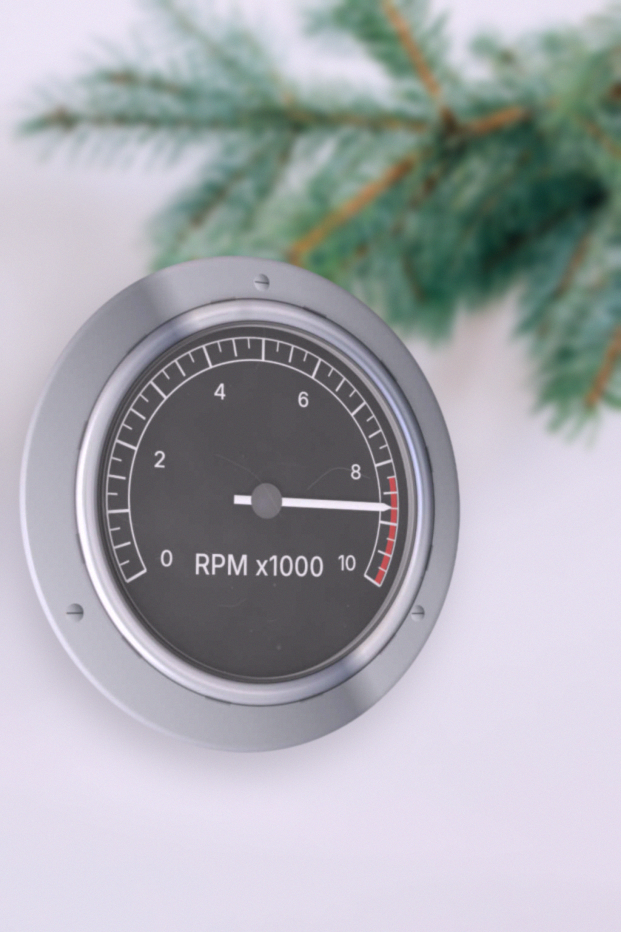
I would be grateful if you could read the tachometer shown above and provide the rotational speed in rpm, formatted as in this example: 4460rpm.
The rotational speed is 8750rpm
